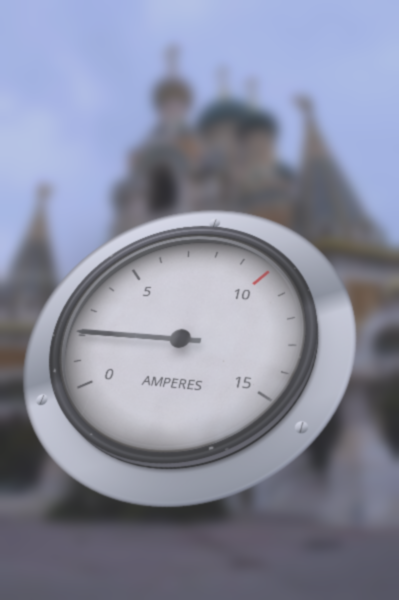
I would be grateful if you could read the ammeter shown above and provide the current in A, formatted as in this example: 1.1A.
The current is 2A
